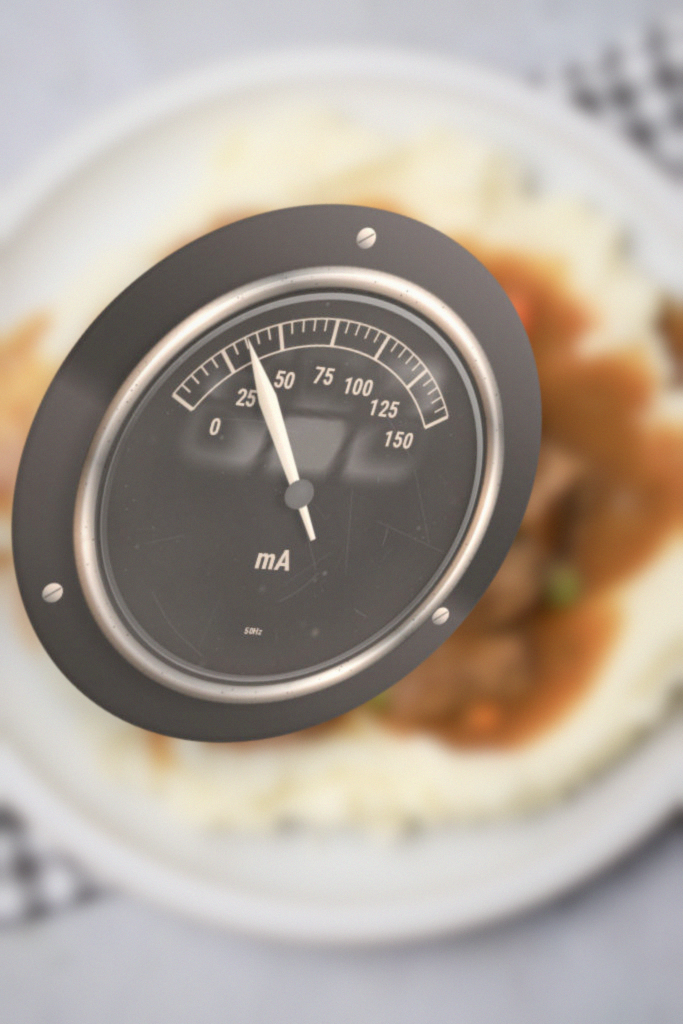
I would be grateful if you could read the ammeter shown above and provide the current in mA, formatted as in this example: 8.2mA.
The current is 35mA
